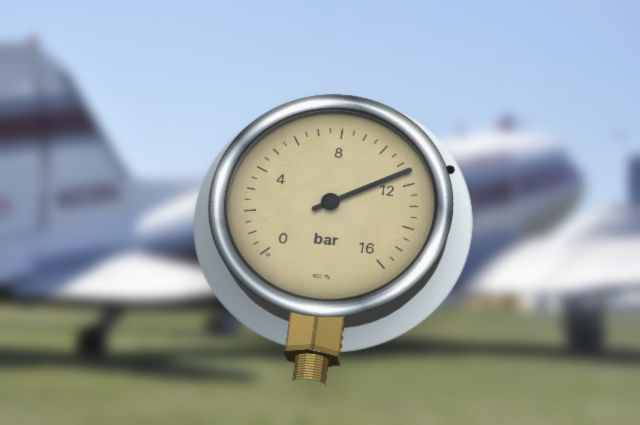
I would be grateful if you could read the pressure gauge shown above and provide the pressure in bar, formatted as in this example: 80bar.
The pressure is 11.5bar
